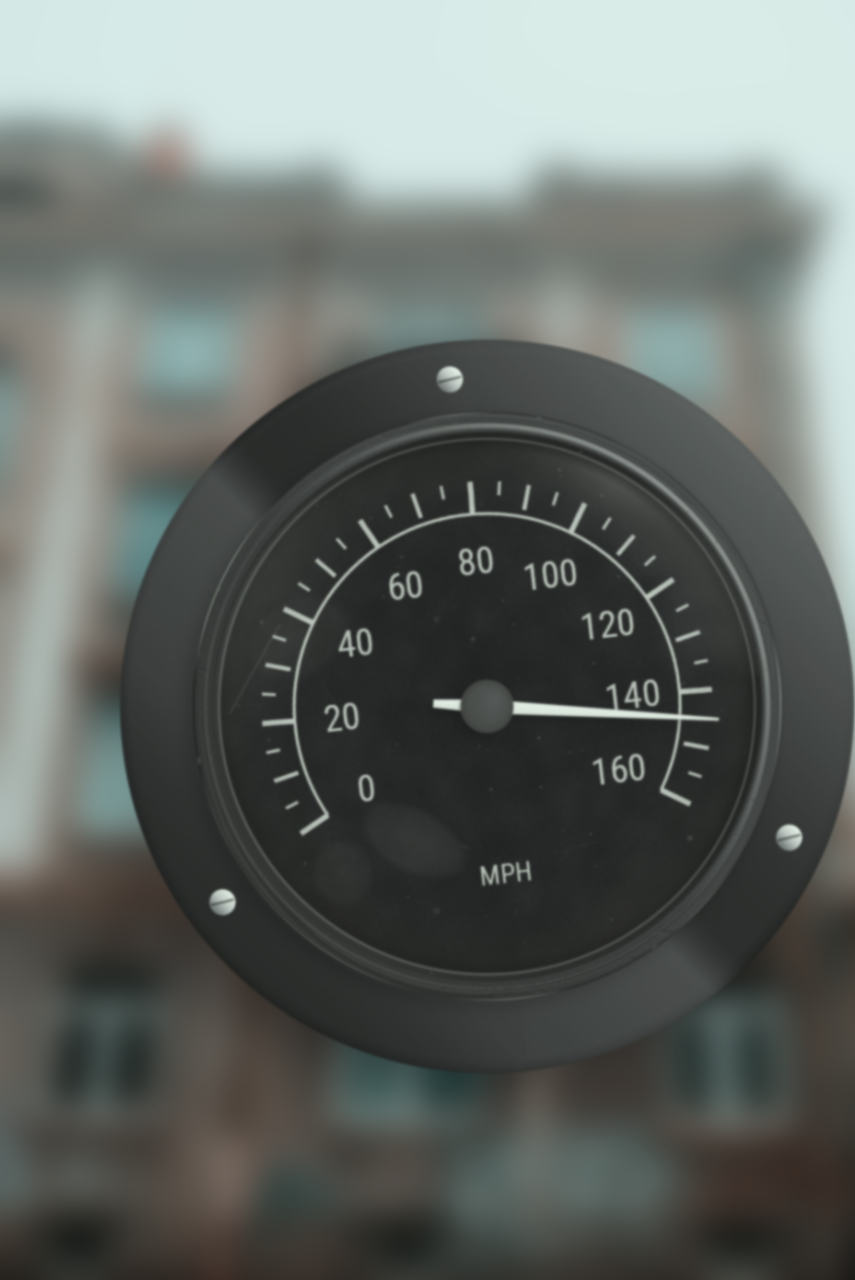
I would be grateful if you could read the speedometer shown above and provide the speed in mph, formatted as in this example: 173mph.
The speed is 145mph
